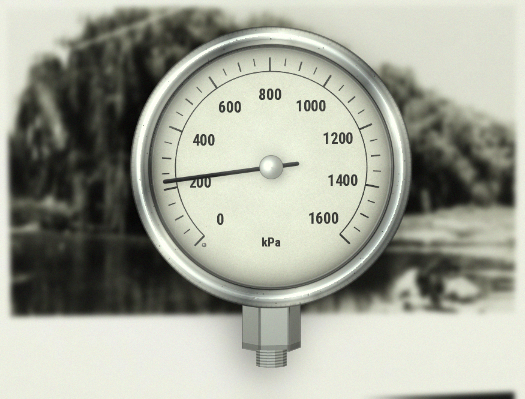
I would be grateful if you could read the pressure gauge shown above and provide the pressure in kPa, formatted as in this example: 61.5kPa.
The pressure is 225kPa
